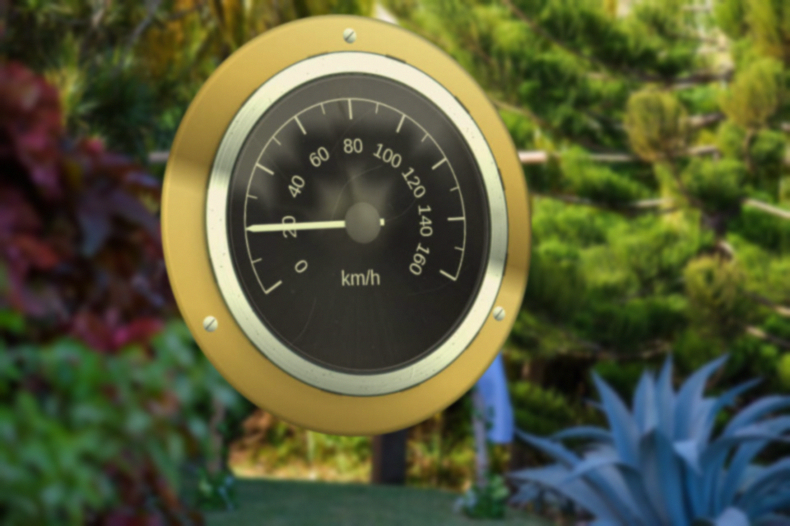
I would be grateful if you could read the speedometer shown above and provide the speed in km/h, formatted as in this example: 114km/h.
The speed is 20km/h
